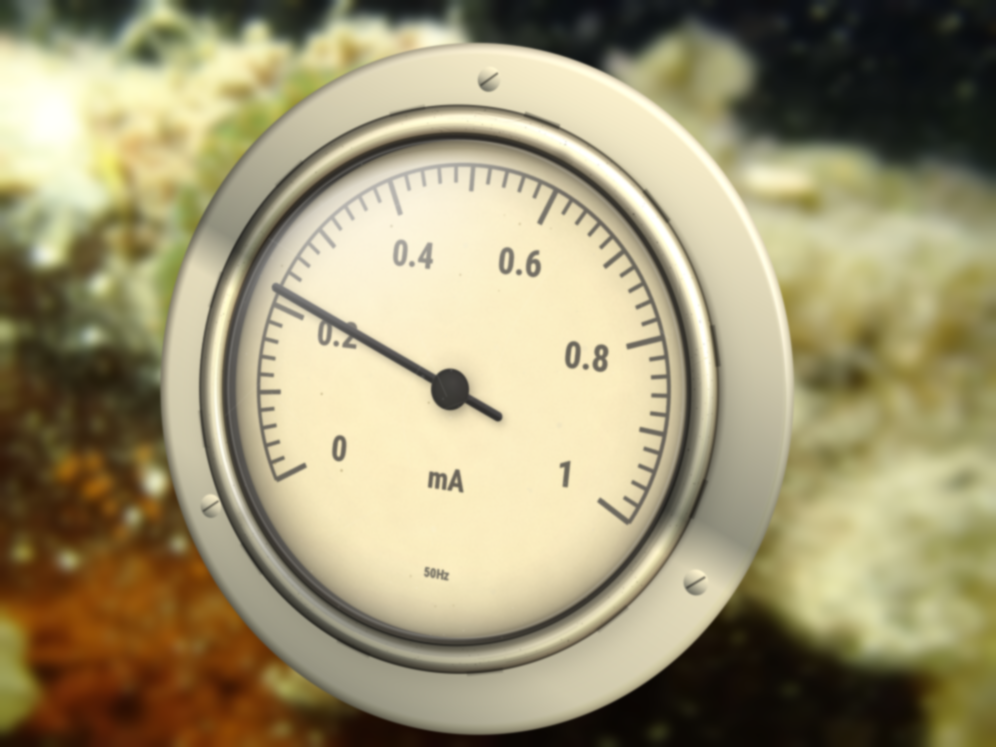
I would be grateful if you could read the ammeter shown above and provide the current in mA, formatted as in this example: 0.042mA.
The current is 0.22mA
